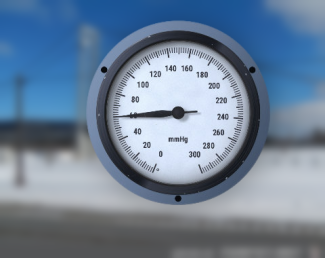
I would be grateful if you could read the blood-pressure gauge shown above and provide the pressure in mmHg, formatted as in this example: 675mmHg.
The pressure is 60mmHg
